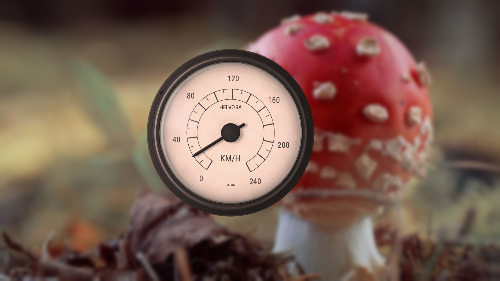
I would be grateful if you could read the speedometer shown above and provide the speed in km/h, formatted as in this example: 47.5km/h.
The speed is 20km/h
